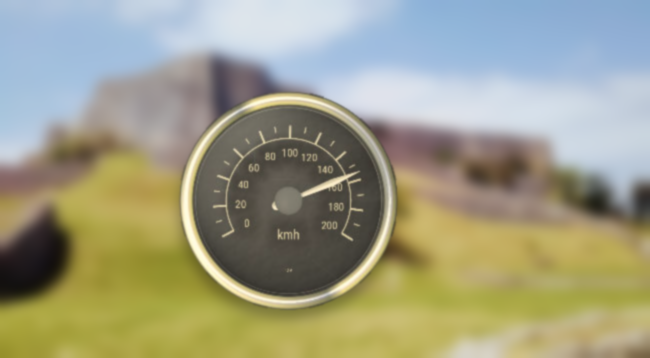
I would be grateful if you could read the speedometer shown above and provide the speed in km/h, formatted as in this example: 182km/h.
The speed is 155km/h
